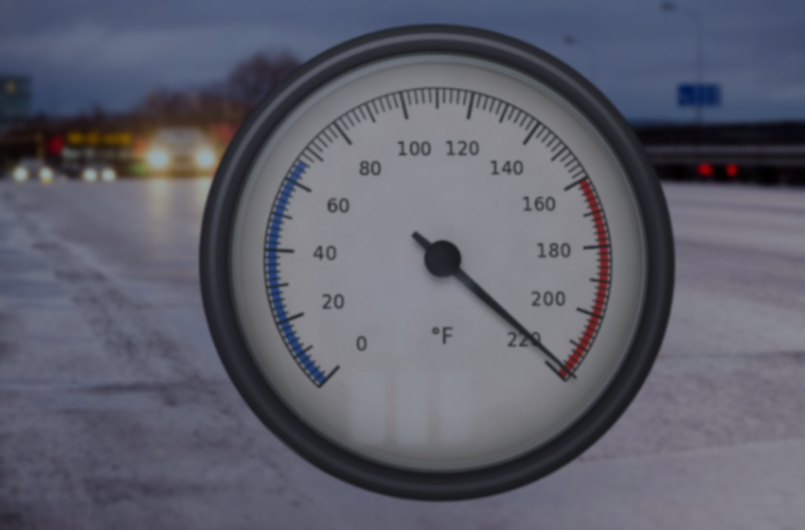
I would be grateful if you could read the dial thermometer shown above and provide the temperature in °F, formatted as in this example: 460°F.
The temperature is 218°F
